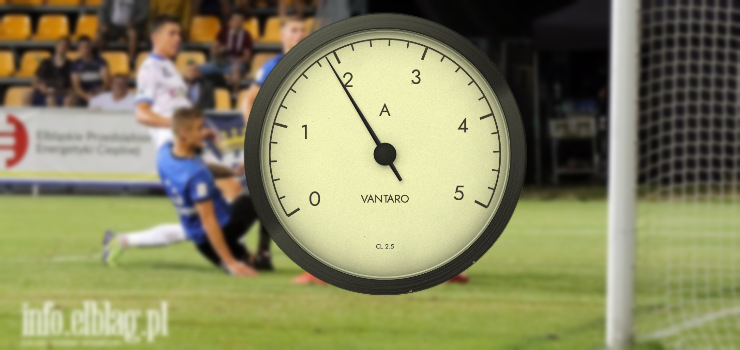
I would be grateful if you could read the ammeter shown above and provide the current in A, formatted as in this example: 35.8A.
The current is 1.9A
